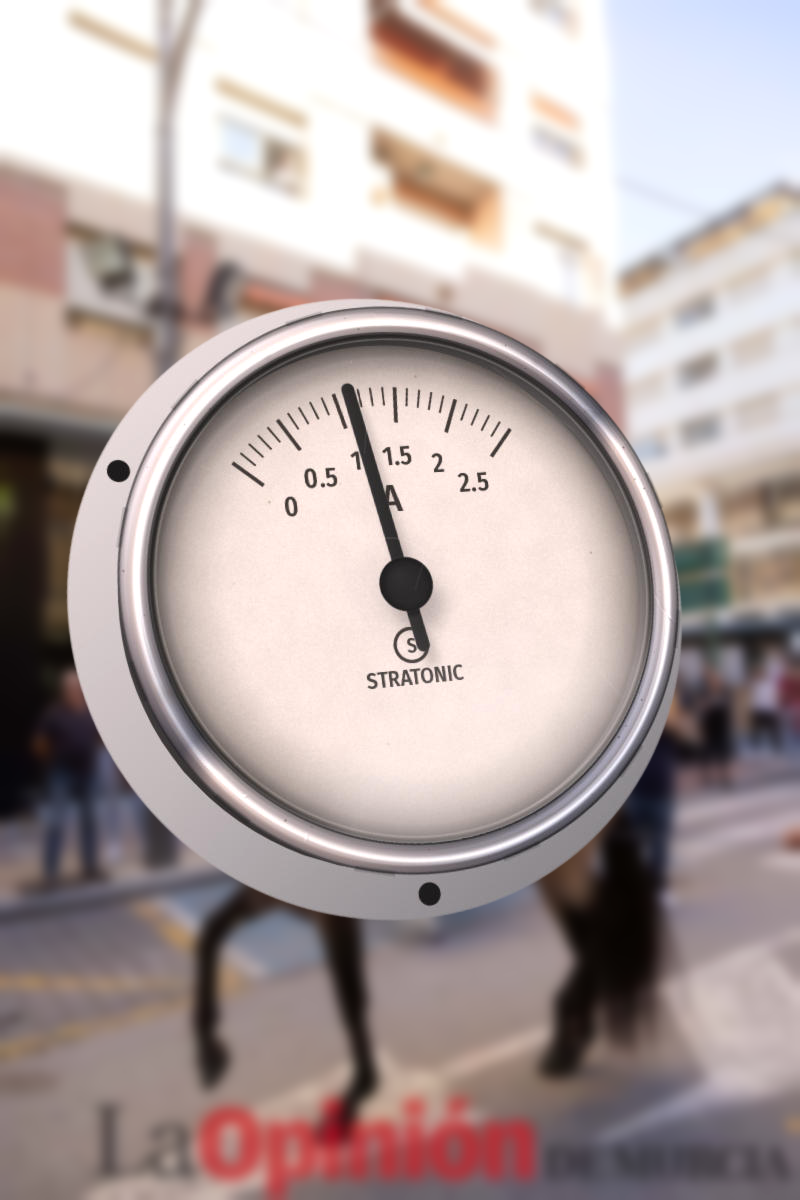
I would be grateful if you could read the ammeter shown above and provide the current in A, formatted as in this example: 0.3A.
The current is 1.1A
